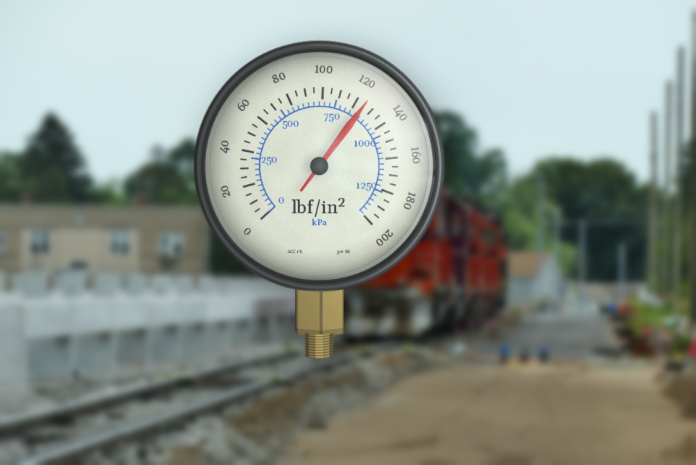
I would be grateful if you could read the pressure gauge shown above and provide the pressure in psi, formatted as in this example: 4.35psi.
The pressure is 125psi
